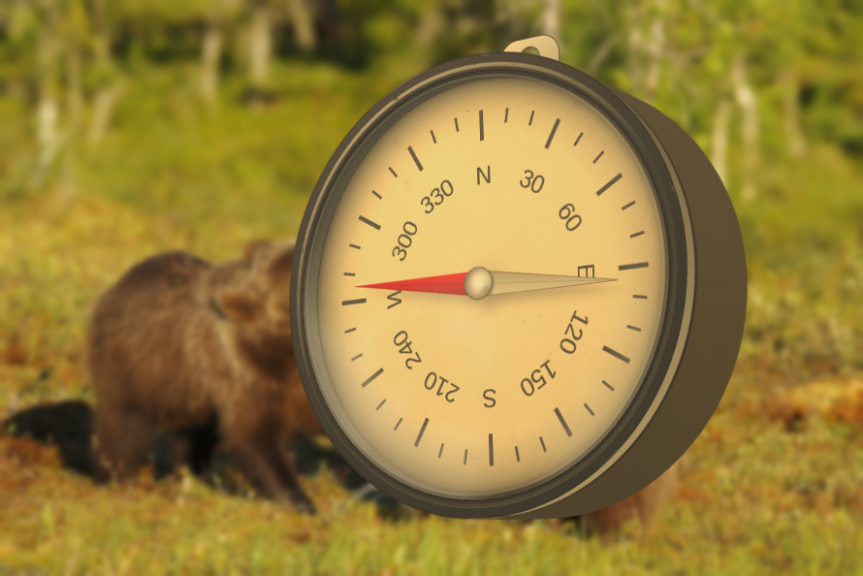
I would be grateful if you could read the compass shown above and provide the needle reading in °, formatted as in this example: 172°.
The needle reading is 275°
